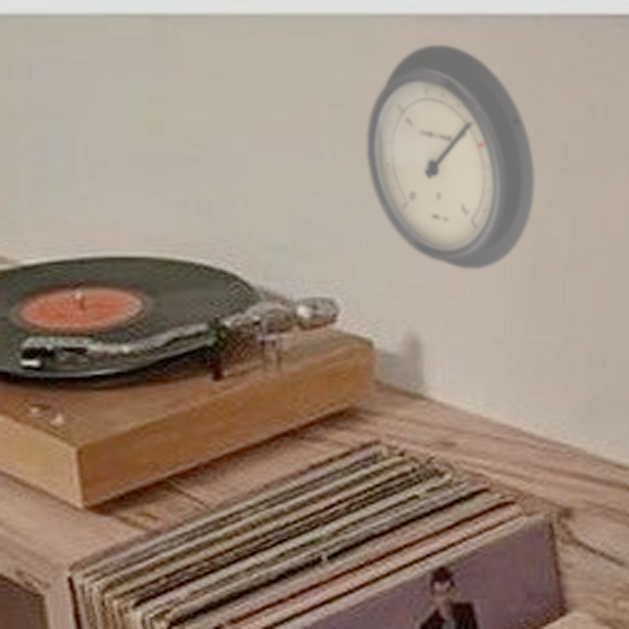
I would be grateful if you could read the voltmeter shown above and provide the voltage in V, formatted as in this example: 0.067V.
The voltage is 2V
